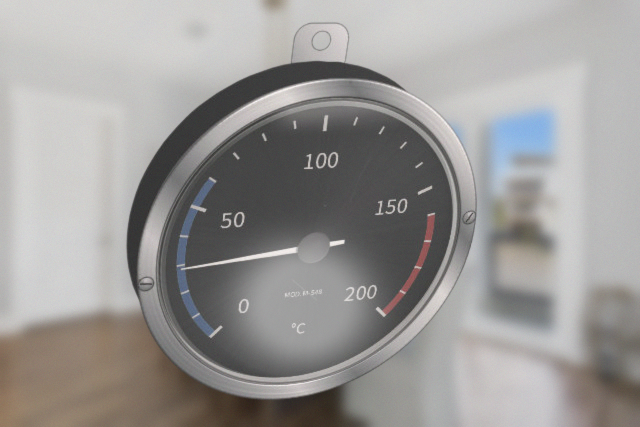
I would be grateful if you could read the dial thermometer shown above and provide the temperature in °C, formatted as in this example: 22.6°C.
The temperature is 30°C
